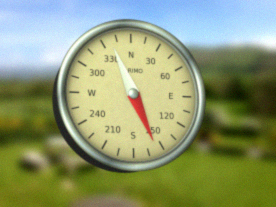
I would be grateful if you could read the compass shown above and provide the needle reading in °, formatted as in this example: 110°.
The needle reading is 157.5°
